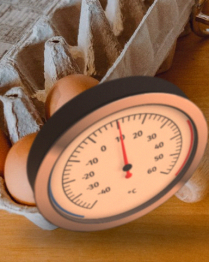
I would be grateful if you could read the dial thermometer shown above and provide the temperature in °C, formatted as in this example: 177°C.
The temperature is 10°C
